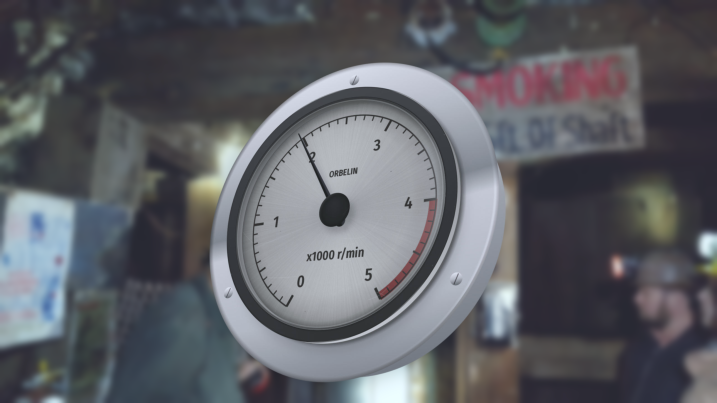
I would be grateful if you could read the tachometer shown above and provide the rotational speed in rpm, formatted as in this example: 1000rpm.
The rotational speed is 2000rpm
